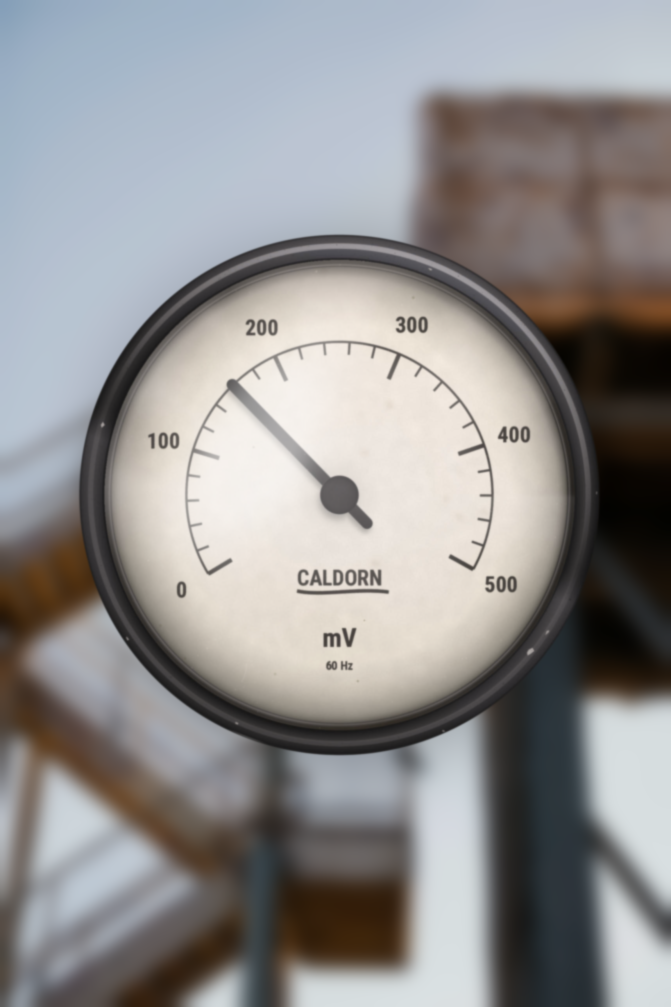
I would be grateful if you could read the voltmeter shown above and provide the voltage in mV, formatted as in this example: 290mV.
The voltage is 160mV
